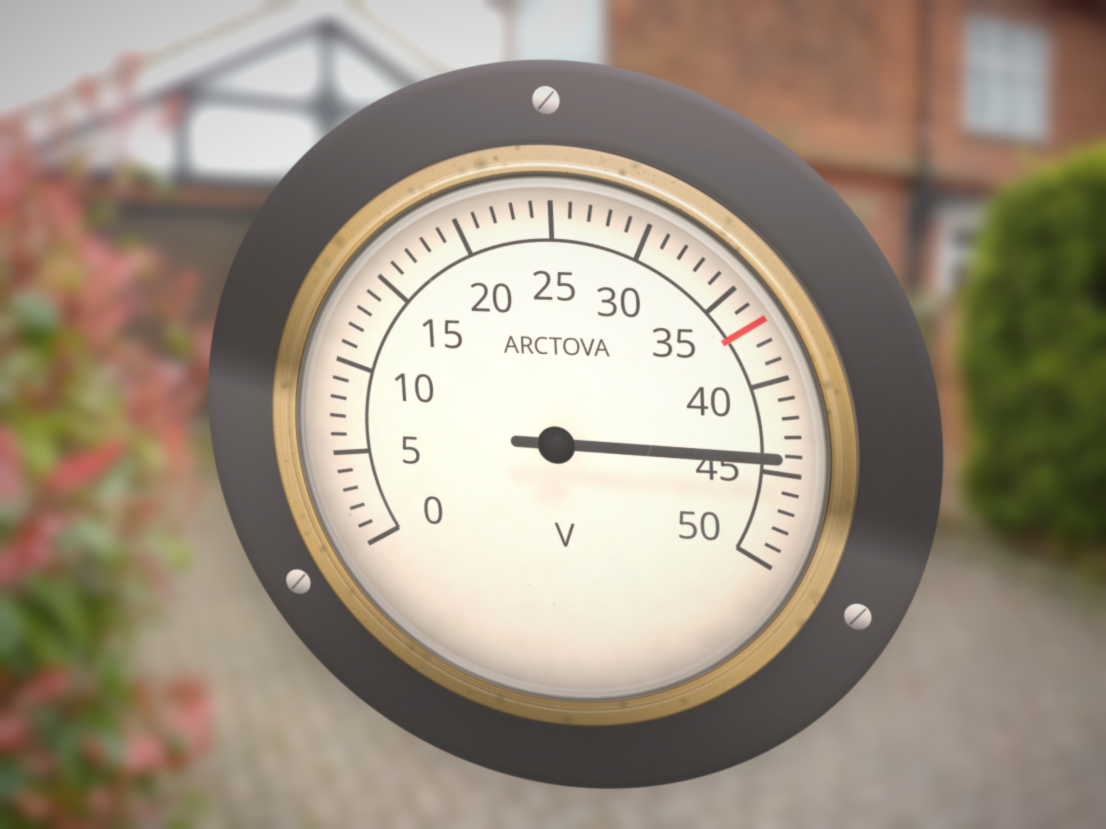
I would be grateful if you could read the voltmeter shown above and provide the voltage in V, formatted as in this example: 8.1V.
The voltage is 44V
